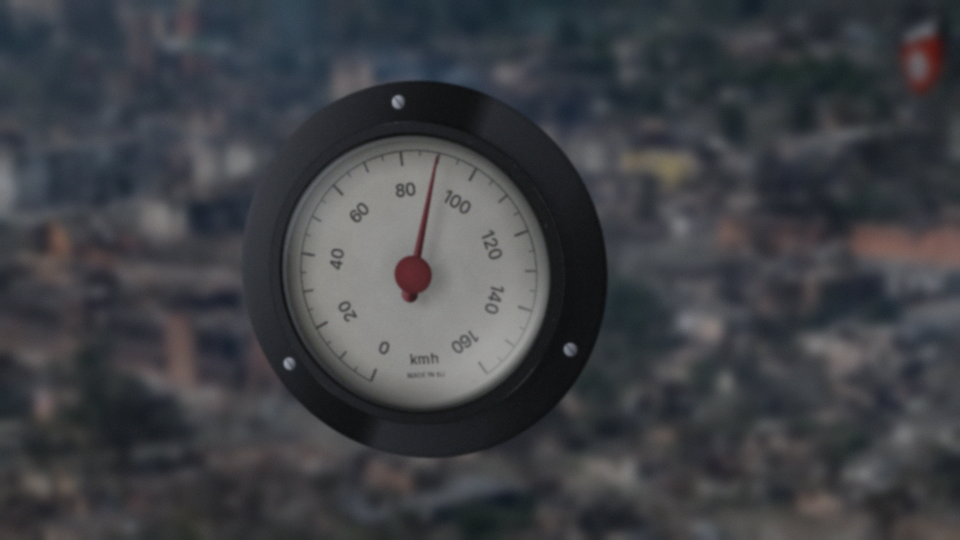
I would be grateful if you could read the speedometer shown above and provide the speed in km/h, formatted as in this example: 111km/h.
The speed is 90km/h
